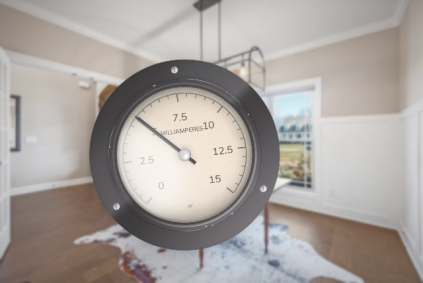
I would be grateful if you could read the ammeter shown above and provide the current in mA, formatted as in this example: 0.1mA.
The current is 5mA
